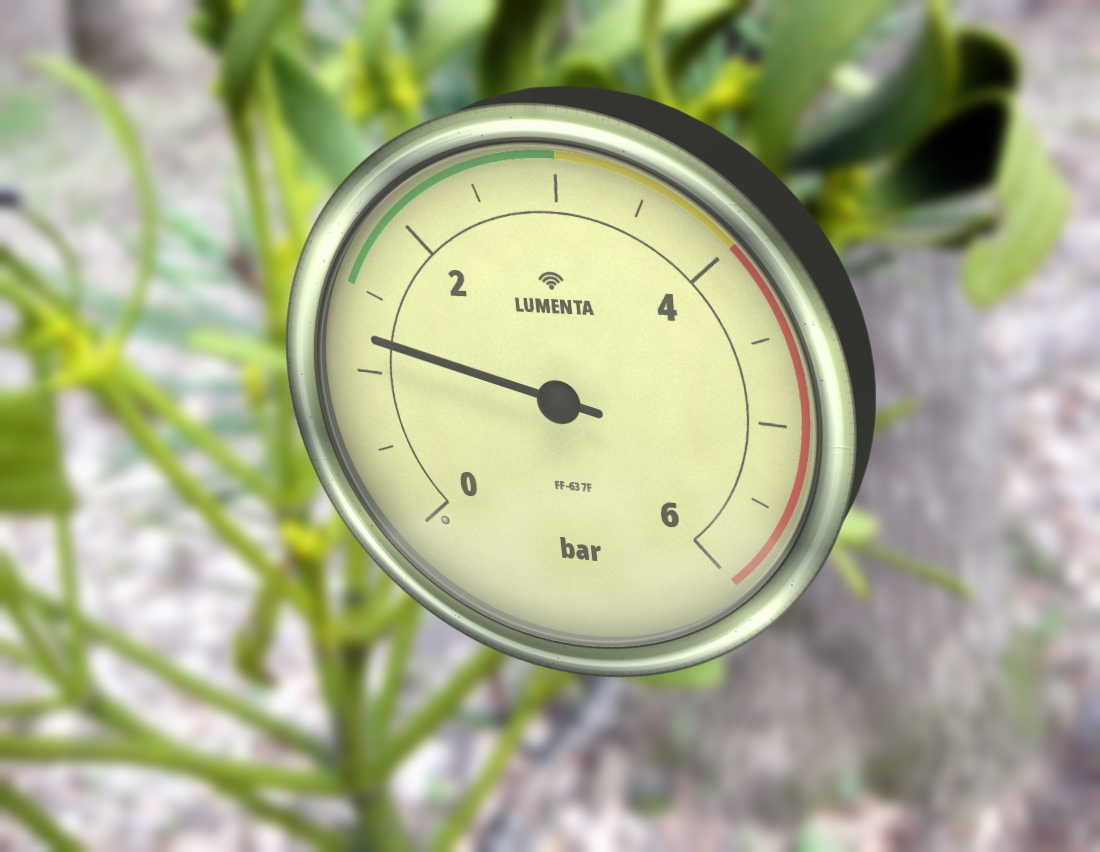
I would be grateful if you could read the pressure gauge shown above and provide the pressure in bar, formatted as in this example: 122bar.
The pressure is 1.25bar
